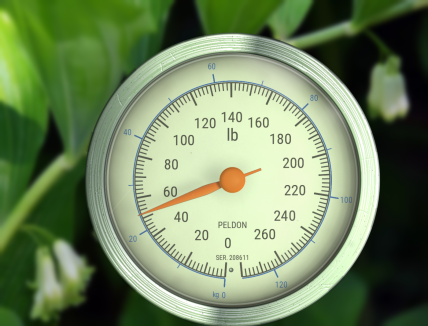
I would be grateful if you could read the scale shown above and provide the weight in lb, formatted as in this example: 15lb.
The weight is 52lb
